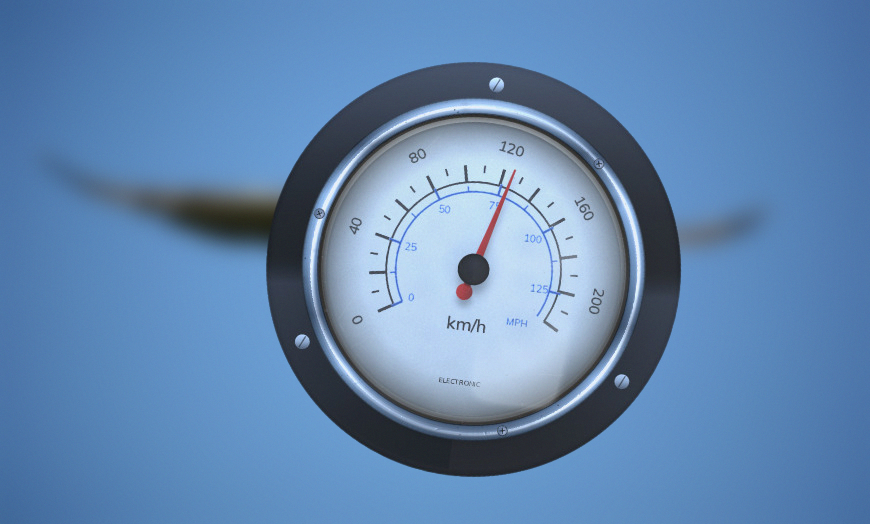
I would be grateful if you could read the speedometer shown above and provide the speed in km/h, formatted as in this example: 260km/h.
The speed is 125km/h
